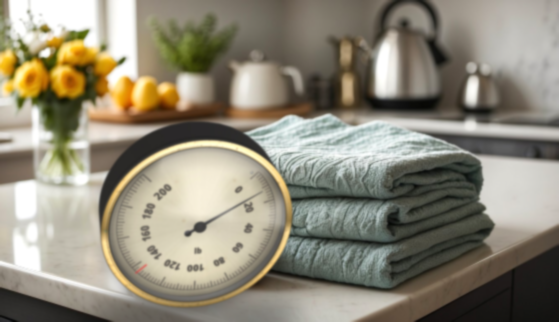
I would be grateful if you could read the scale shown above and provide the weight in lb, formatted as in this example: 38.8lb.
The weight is 10lb
